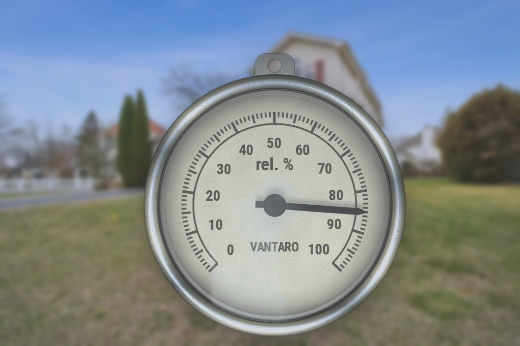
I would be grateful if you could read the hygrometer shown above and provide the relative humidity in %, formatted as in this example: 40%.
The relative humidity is 85%
